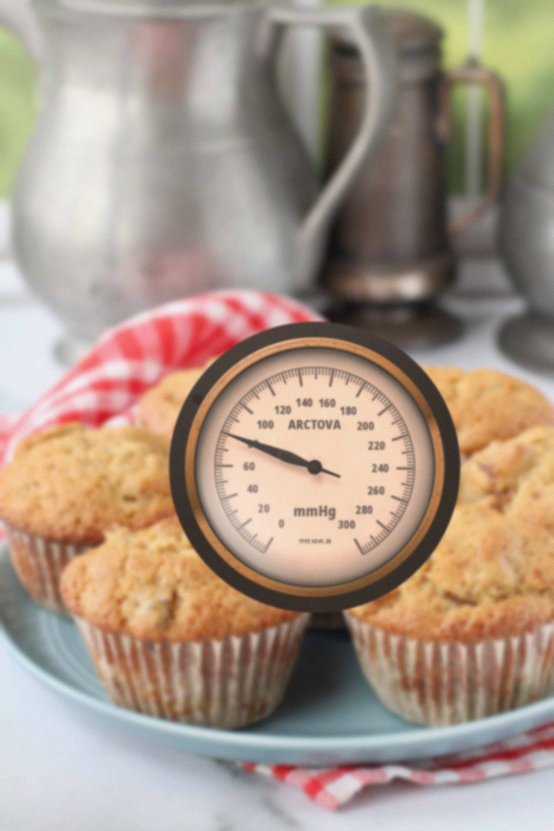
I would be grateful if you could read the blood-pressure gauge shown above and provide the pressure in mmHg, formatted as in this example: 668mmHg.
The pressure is 80mmHg
